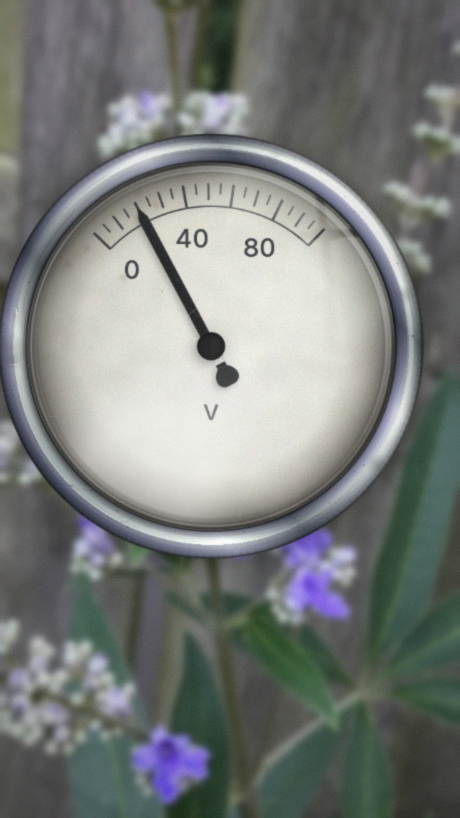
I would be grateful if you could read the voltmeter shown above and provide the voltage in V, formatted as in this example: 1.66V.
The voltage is 20V
